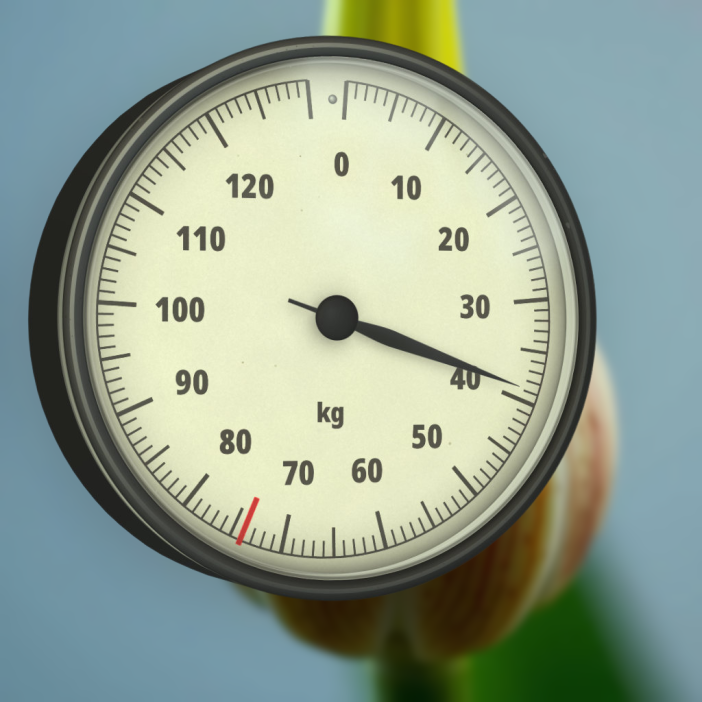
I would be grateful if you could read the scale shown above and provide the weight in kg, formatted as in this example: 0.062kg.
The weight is 39kg
